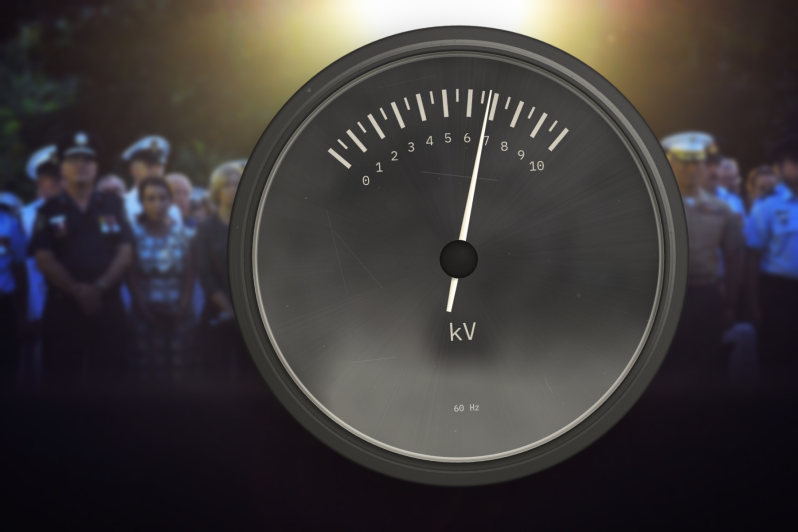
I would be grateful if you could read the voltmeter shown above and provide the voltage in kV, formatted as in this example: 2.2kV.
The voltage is 6.75kV
